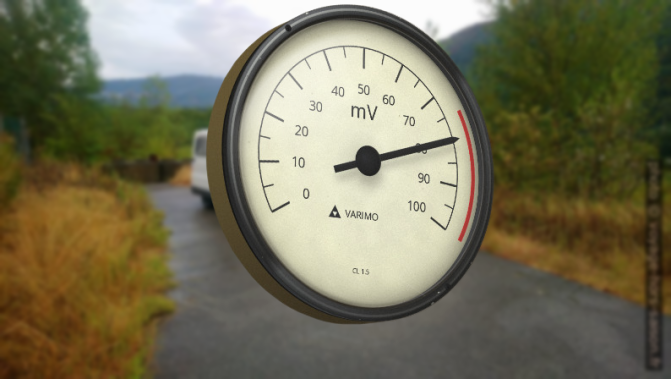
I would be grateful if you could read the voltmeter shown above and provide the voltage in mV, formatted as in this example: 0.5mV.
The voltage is 80mV
